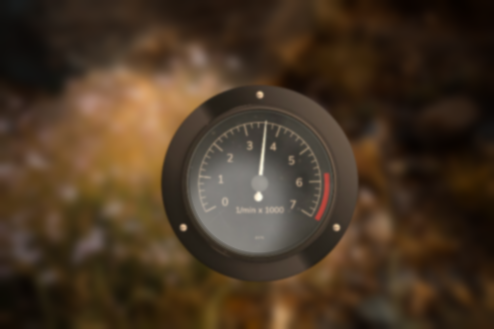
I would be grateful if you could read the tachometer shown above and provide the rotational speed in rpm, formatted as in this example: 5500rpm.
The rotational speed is 3600rpm
